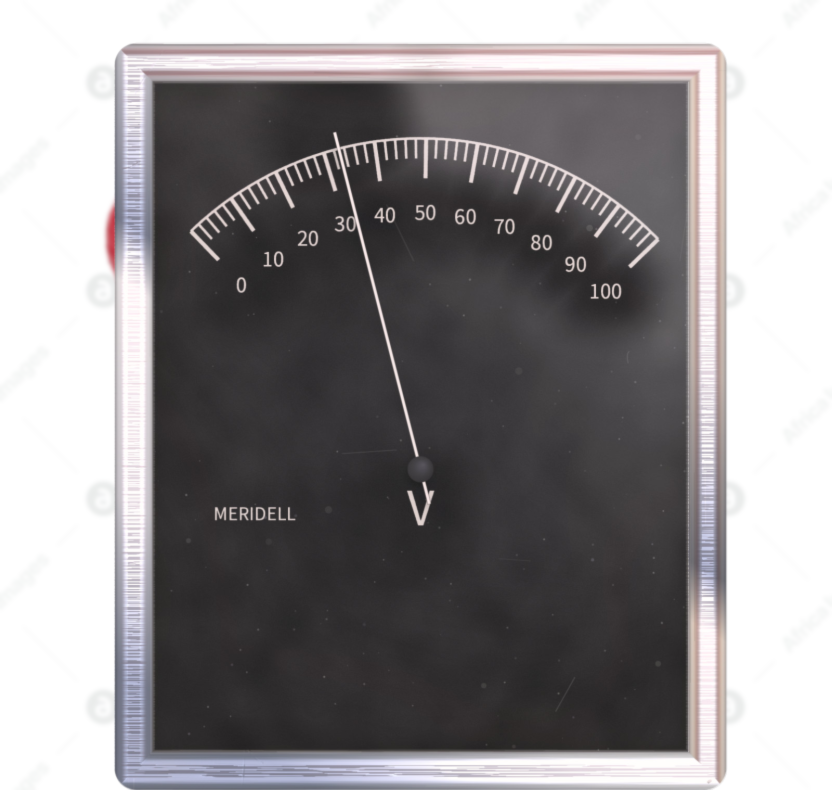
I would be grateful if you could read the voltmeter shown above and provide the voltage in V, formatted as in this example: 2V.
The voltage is 33V
